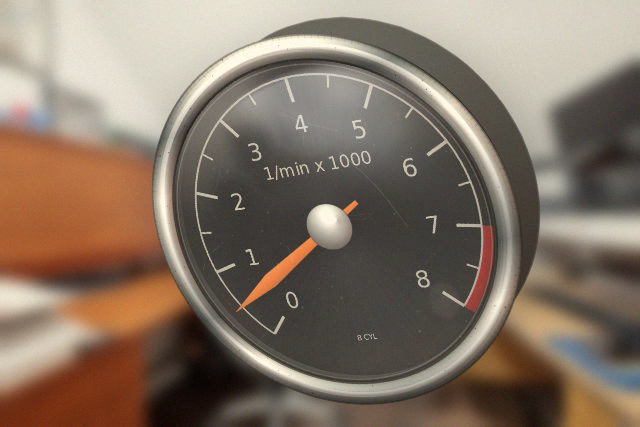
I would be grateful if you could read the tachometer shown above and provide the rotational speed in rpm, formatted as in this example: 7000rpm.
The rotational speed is 500rpm
